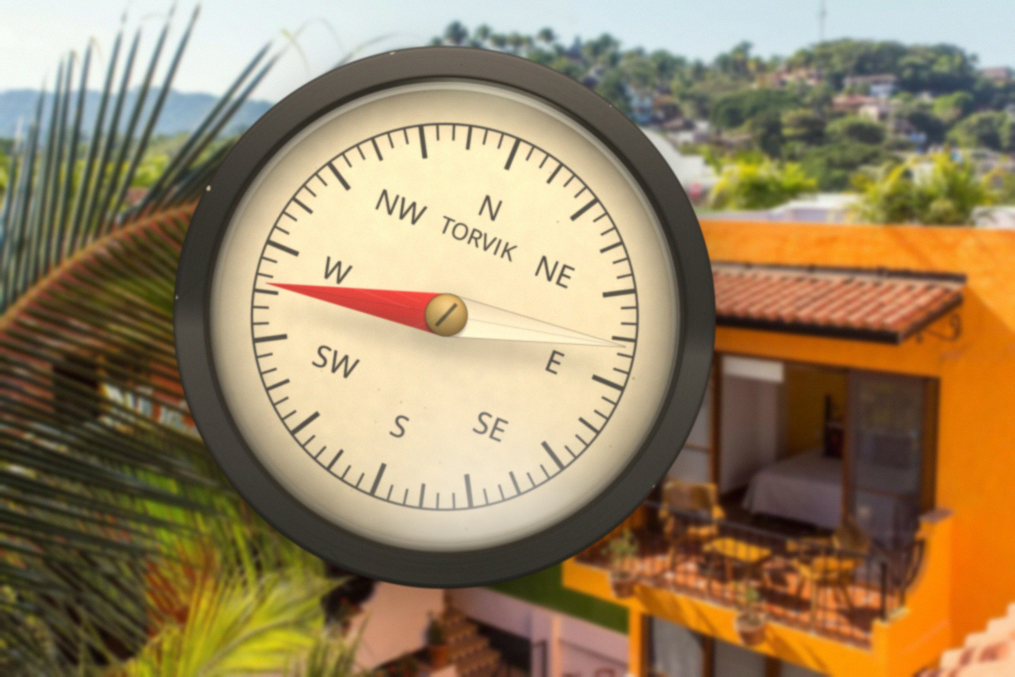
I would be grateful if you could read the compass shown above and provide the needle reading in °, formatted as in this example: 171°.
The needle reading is 257.5°
